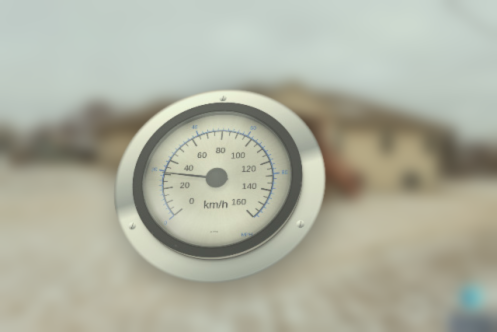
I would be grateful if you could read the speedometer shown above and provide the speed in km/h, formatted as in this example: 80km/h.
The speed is 30km/h
